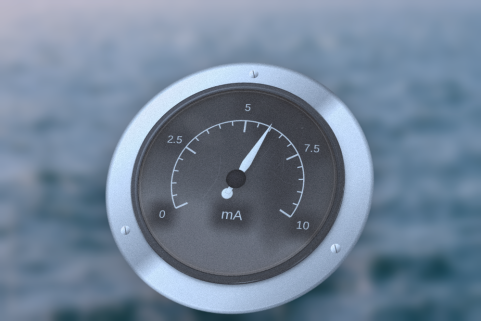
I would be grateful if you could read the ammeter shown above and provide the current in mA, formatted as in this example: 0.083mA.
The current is 6mA
